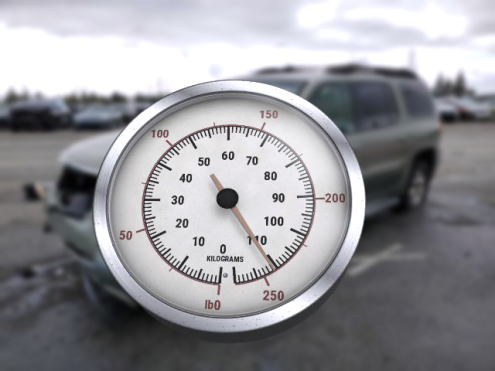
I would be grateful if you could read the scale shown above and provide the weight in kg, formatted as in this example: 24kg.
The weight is 111kg
